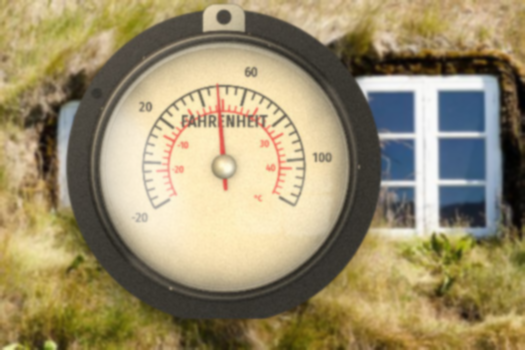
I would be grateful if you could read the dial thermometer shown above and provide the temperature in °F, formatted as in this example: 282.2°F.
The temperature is 48°F
